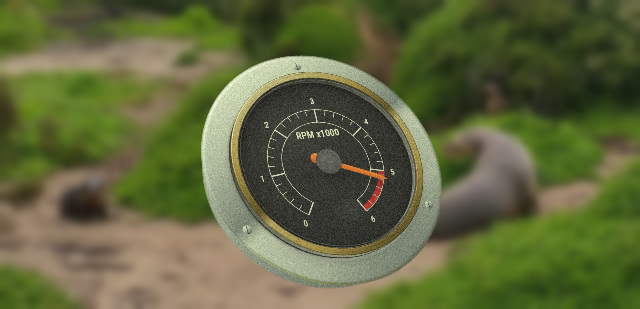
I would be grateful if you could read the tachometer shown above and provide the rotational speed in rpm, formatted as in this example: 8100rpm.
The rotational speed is 5200rpm
